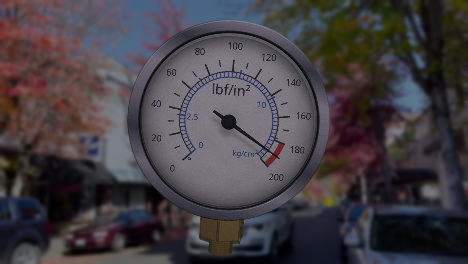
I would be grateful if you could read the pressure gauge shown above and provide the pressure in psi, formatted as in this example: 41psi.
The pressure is 190psi
